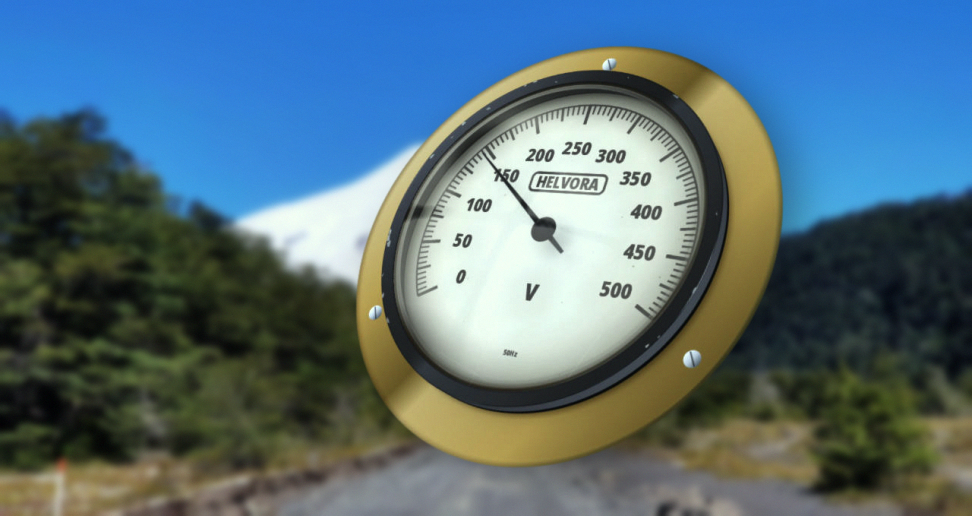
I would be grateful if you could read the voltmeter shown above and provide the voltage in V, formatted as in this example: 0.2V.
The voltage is 145V
